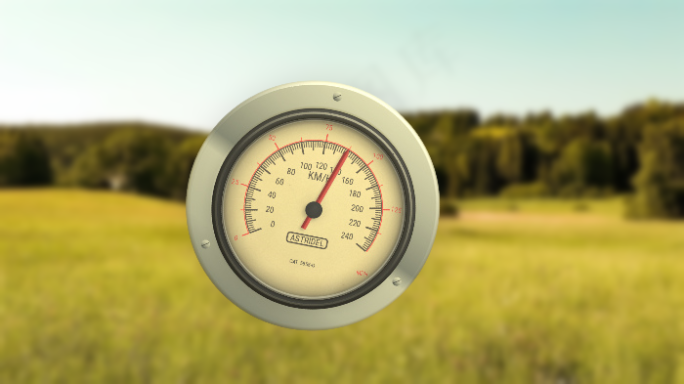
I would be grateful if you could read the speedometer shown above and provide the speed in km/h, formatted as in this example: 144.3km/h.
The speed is 140km/h
